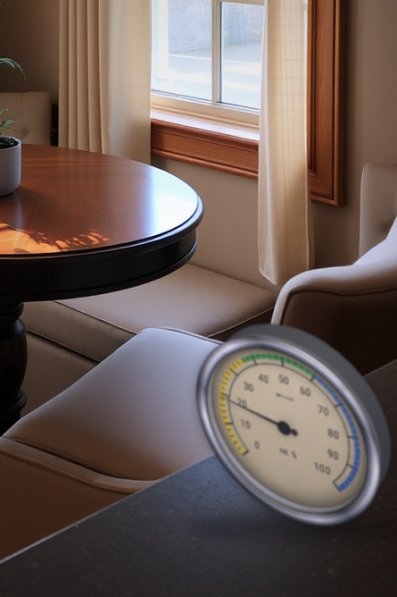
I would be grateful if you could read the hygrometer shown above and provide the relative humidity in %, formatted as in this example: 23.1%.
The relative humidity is 20%
